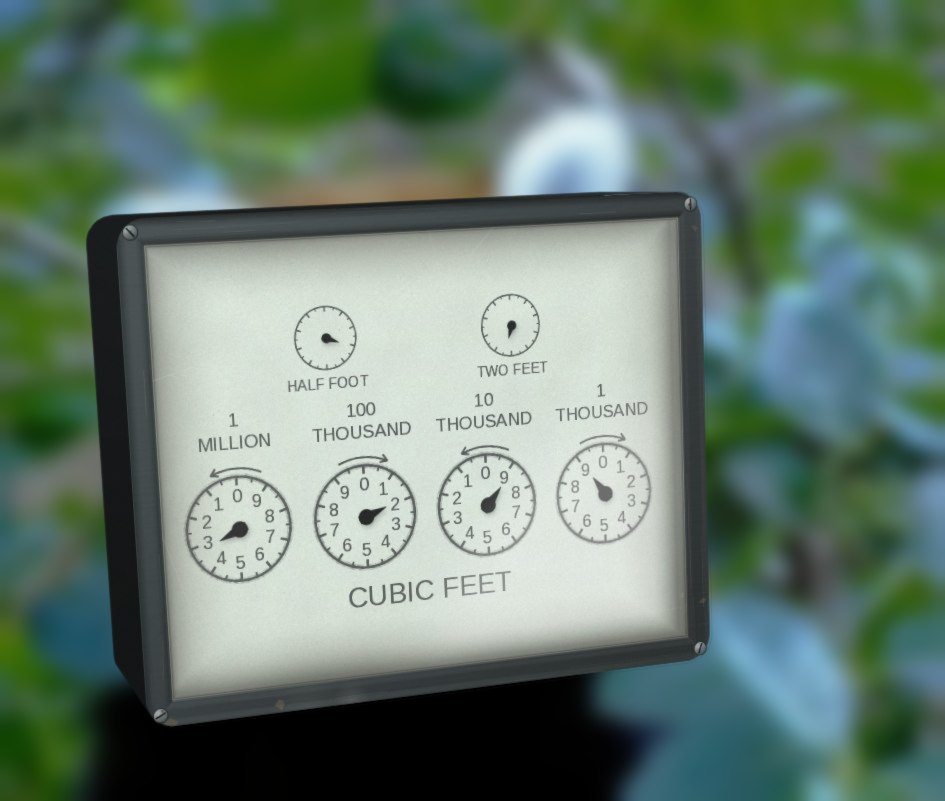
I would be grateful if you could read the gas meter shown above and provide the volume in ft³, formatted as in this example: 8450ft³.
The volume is 318900ft³
